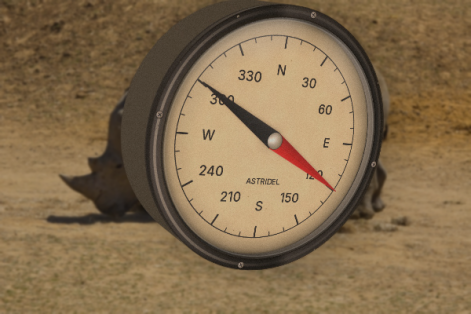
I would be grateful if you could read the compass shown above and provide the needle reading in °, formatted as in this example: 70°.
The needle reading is 120°
